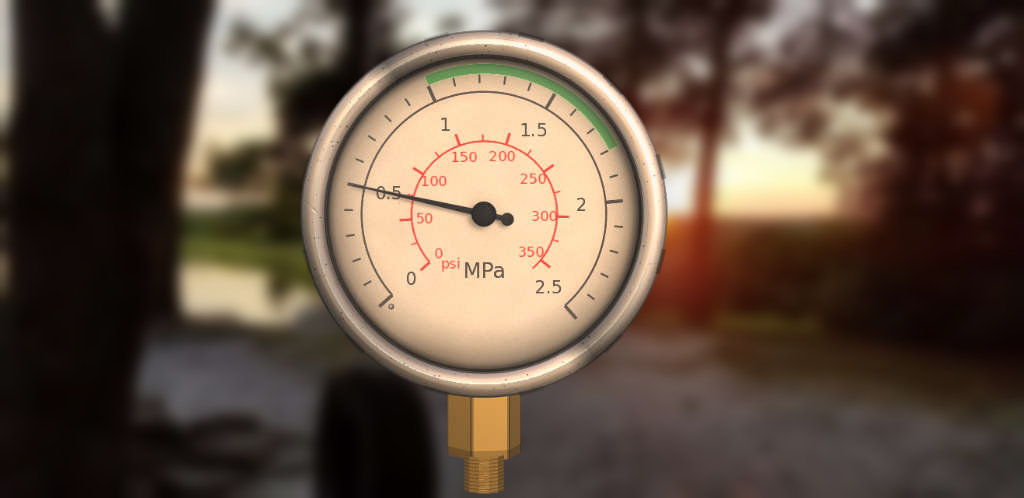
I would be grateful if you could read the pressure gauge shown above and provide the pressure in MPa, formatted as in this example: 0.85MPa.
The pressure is 0.5MPa
